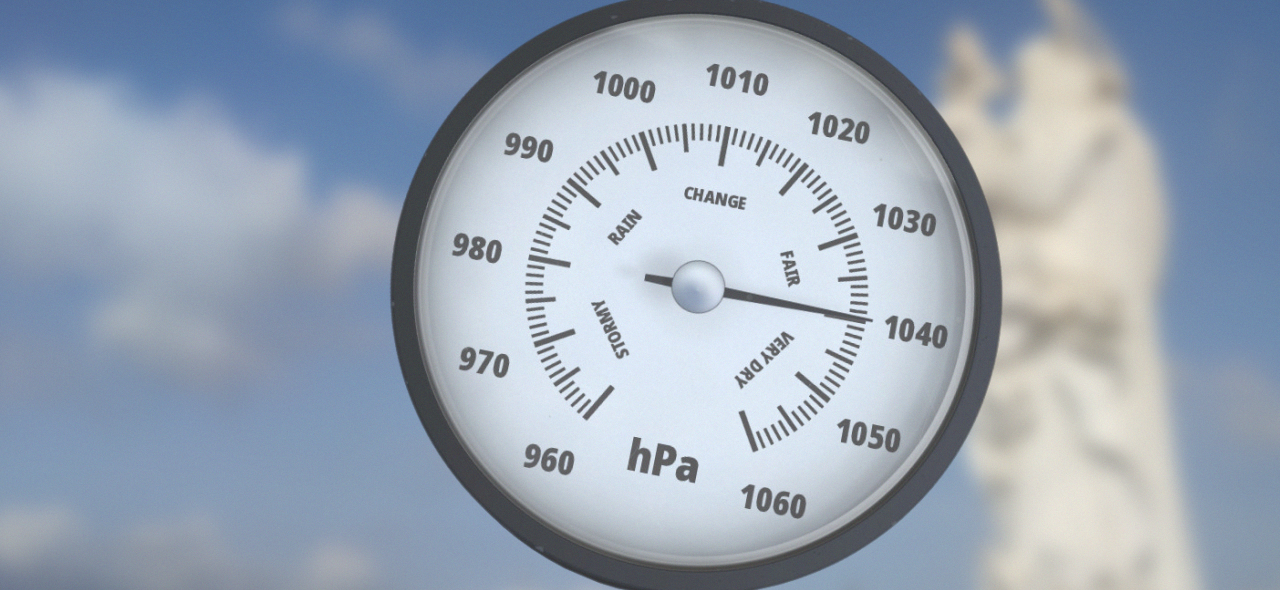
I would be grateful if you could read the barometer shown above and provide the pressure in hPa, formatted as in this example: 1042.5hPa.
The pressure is 1040hPa
